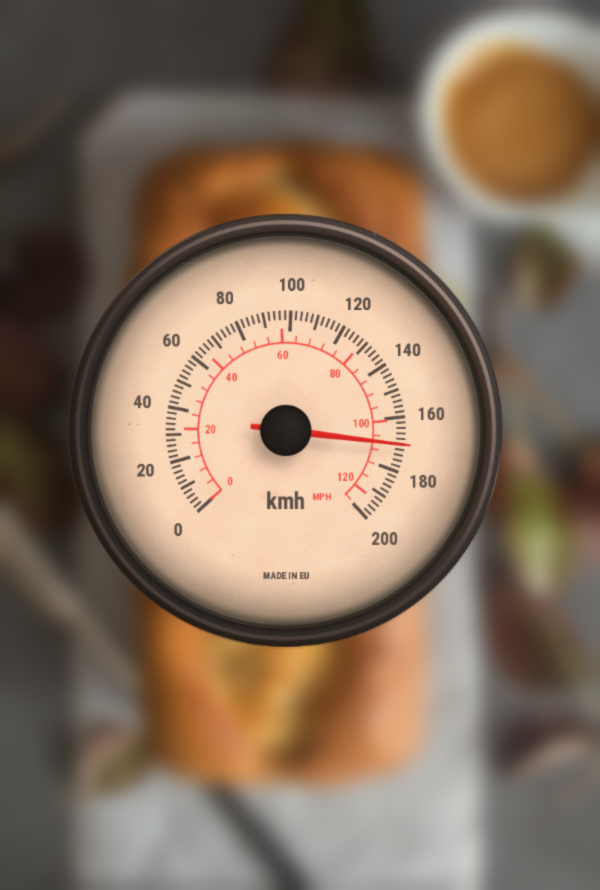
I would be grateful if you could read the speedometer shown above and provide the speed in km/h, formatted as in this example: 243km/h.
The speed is 170km/h
